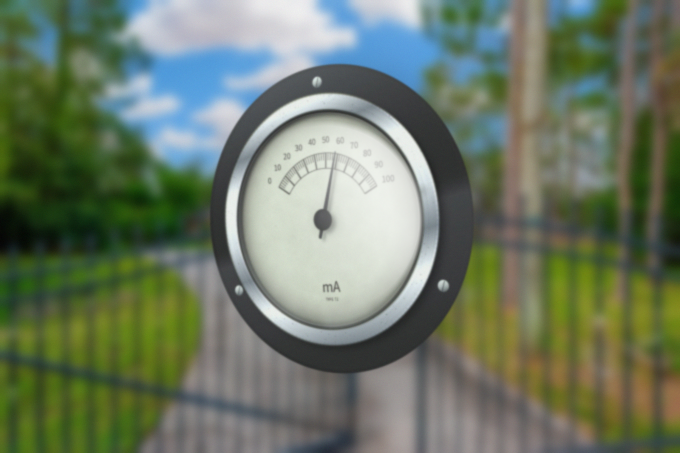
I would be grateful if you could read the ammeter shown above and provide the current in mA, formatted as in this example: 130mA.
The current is 60mA
